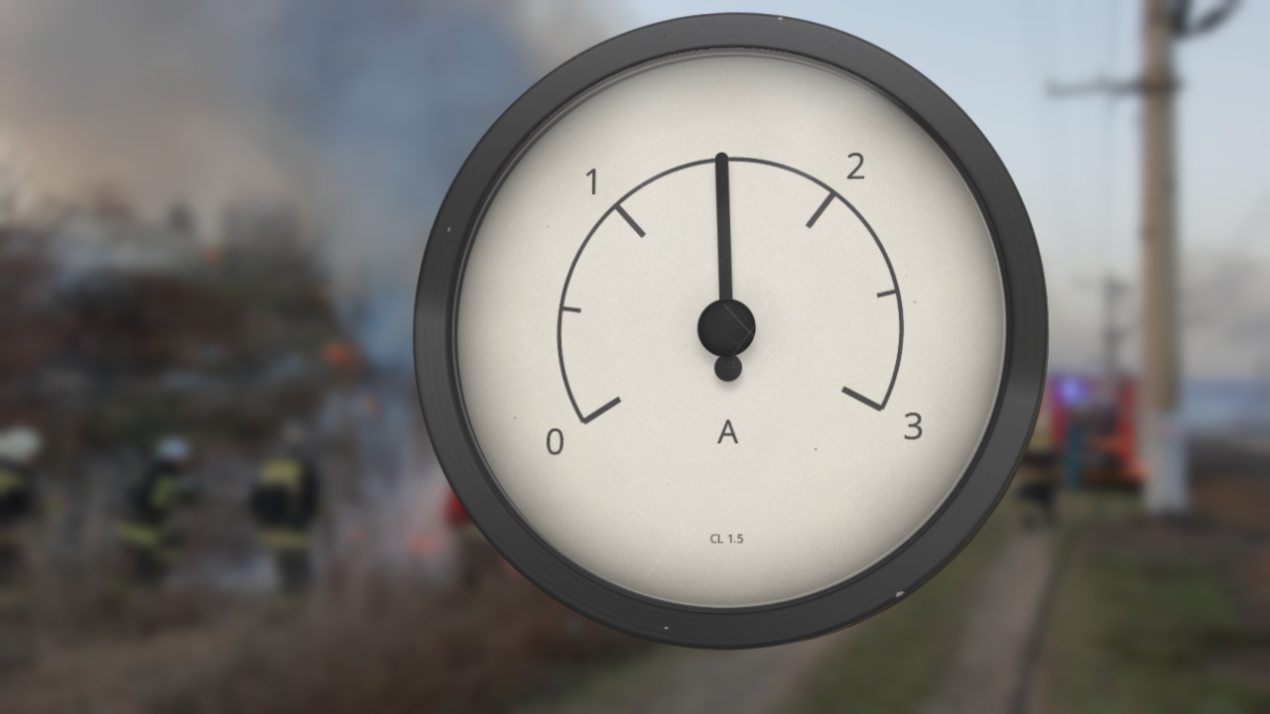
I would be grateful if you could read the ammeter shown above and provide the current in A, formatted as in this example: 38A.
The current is 1.5A
